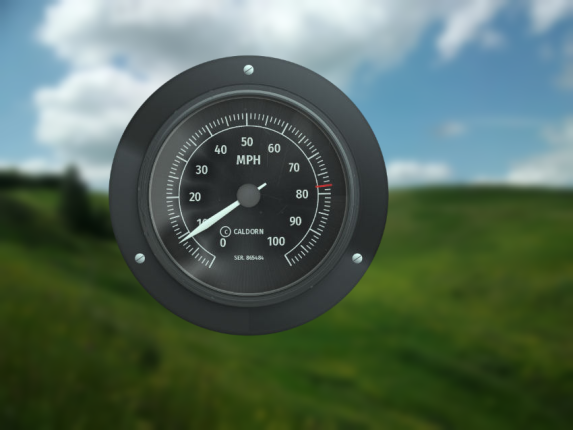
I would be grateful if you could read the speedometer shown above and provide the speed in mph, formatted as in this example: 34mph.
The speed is 9mph
